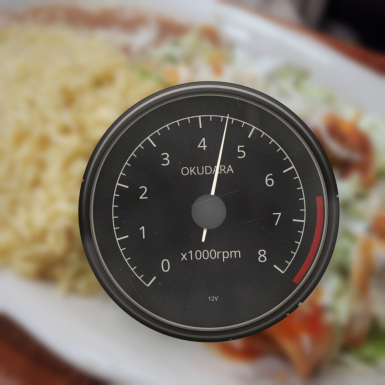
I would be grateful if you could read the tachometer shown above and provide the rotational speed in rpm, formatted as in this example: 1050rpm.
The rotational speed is 4500rpm
